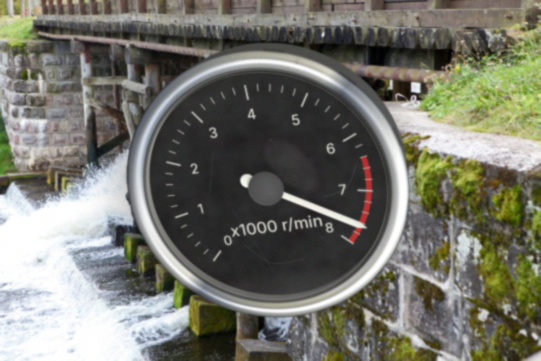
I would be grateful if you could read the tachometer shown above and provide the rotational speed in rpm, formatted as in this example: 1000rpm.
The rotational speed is 7600rpm
